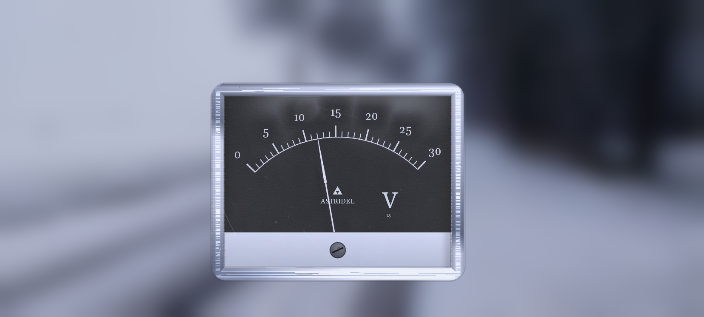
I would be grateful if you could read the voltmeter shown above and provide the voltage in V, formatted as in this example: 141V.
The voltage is 12V
